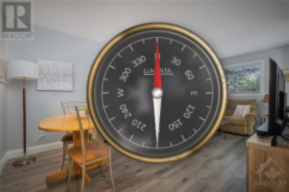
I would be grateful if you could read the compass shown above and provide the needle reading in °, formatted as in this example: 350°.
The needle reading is 0°
